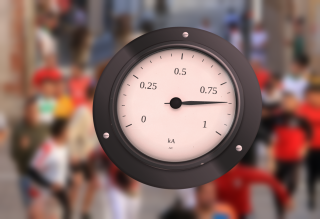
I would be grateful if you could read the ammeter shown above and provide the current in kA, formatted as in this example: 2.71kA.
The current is 0.85kA
